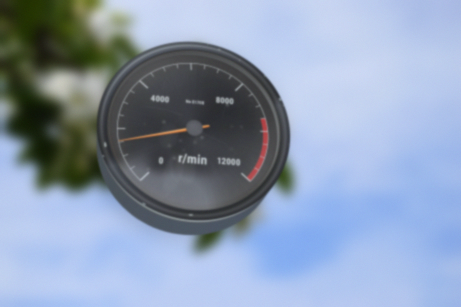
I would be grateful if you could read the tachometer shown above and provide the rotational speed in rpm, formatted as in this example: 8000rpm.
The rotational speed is 1500rpm
